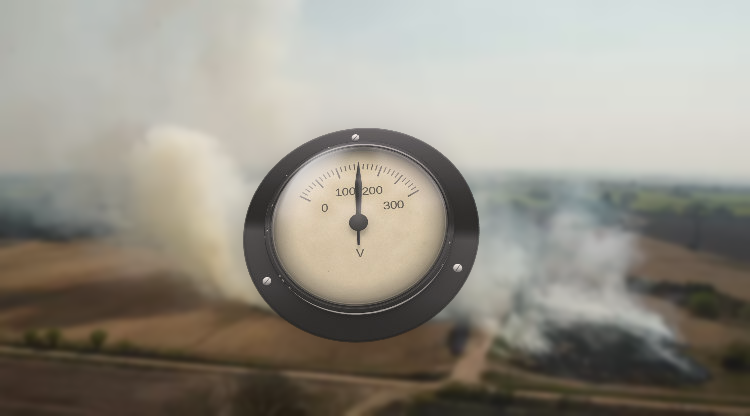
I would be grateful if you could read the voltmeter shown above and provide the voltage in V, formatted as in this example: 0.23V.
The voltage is 150V
